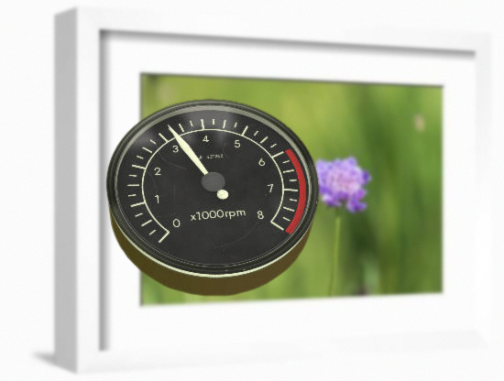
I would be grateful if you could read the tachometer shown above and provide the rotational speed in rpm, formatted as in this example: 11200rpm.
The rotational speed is 3250rpm
